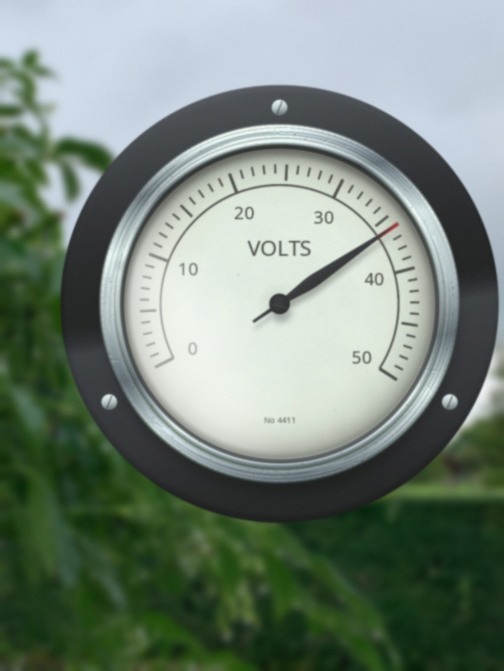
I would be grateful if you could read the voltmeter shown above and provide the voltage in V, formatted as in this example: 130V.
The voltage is 36V
